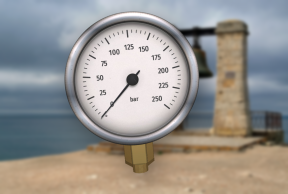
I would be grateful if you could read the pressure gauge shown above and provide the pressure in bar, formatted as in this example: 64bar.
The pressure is 0bar
